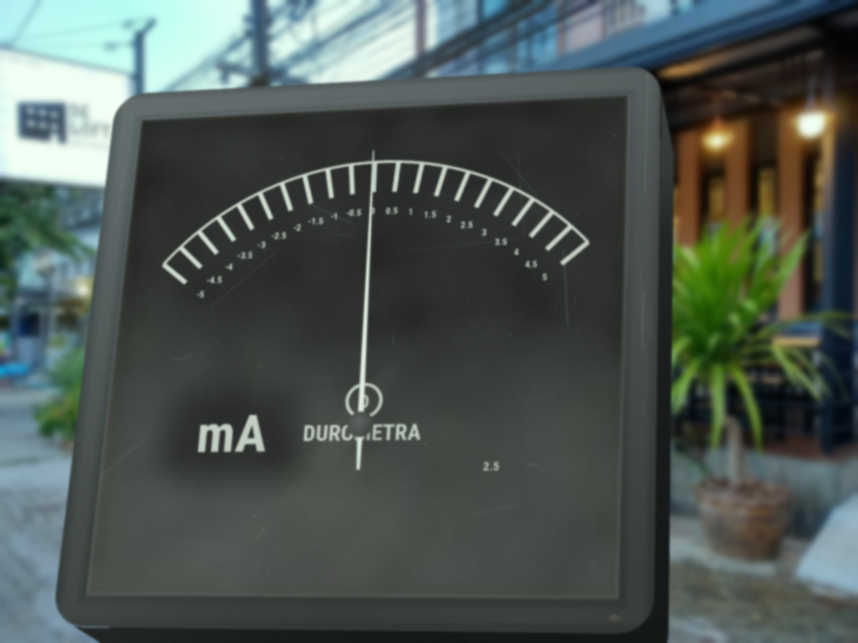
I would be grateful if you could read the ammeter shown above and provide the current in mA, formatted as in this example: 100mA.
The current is 0mA
